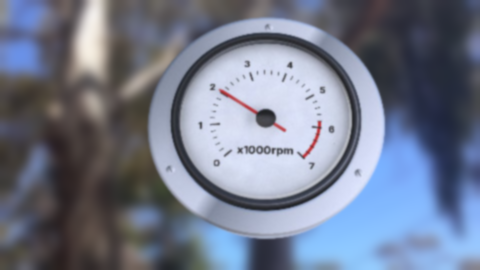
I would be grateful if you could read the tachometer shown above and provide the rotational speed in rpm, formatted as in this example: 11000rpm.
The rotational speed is 2000rpm
